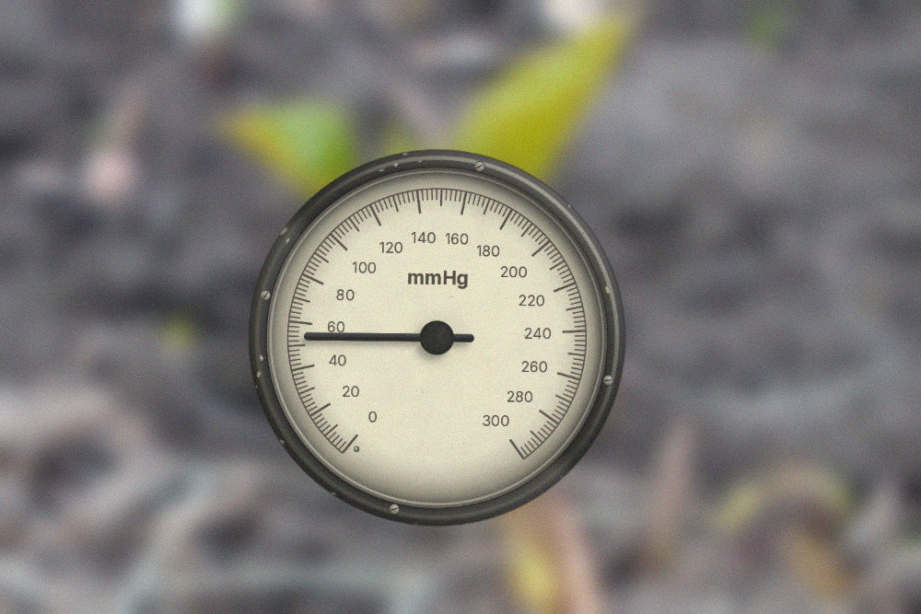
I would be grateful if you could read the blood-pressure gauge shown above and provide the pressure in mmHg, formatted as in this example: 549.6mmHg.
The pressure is 54mmHg
